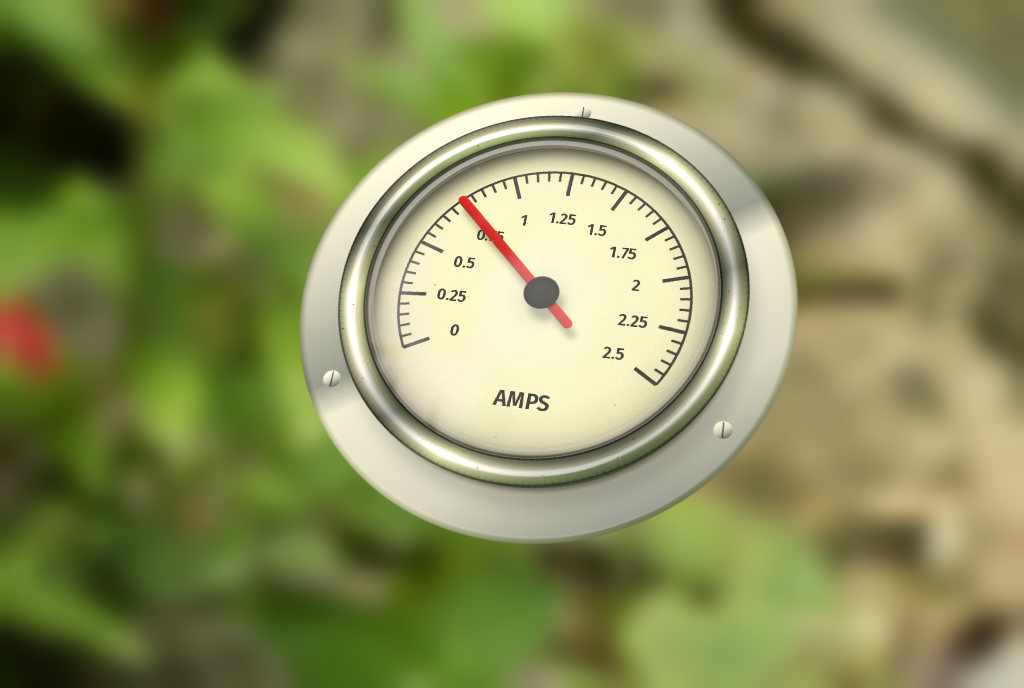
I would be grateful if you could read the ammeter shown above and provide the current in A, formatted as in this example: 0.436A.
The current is 0.75A
